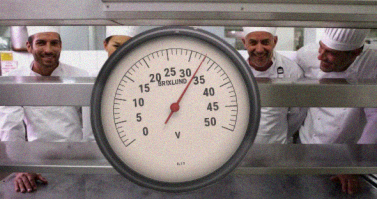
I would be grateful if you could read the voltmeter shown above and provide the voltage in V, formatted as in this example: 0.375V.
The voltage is 33V
